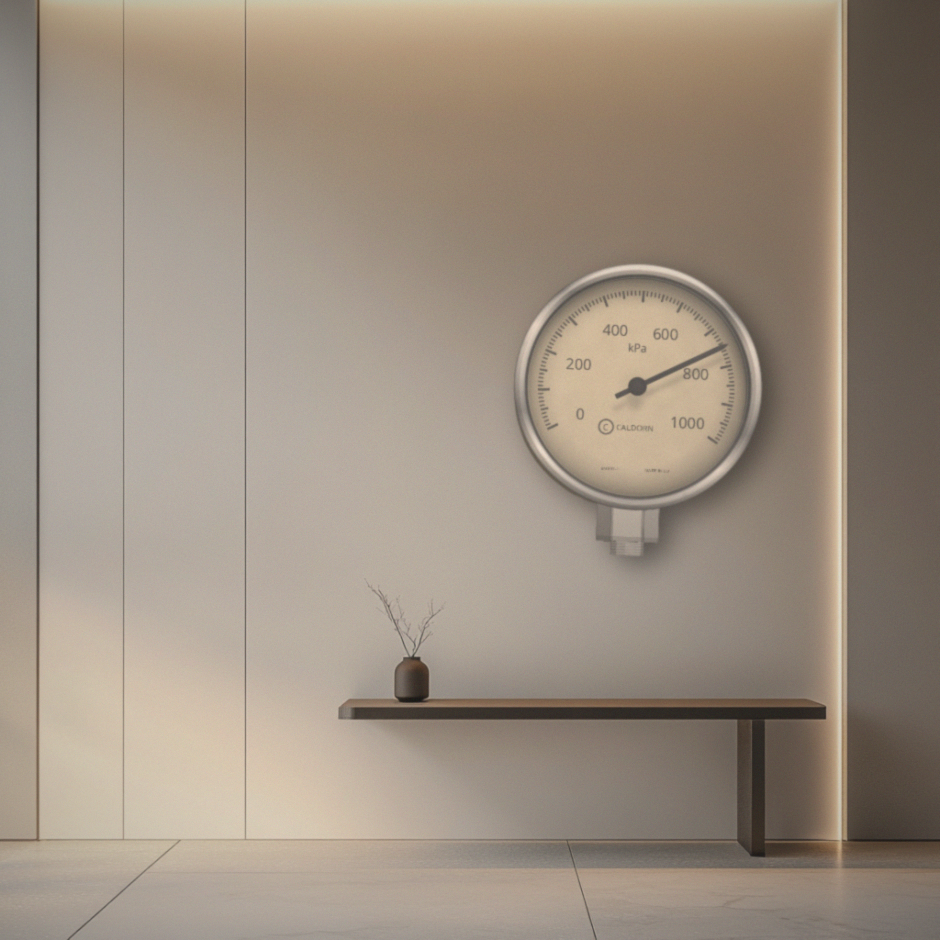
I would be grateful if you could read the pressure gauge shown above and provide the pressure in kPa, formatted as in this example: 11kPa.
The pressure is 750kPa
